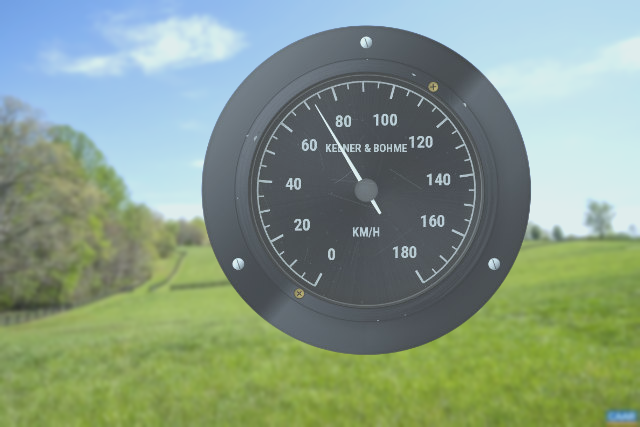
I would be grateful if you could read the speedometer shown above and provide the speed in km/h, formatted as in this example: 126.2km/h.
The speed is 72.5km/h
